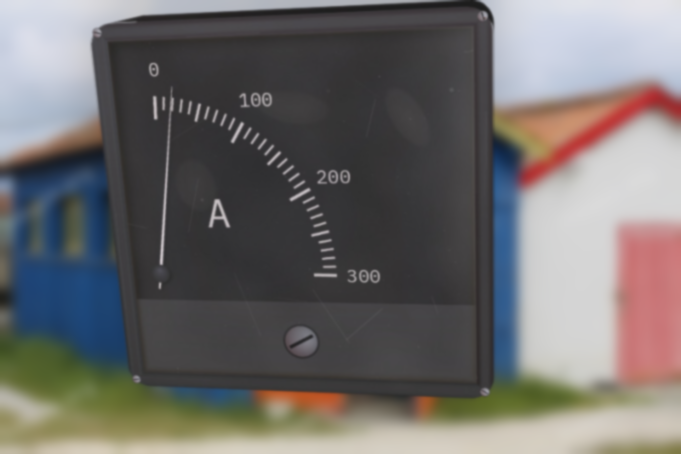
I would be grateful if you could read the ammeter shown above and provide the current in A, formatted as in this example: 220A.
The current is 20A
